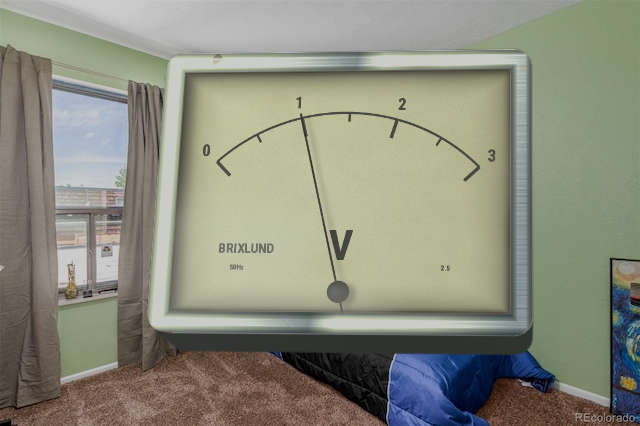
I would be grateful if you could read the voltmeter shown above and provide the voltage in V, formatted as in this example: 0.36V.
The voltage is 1V
